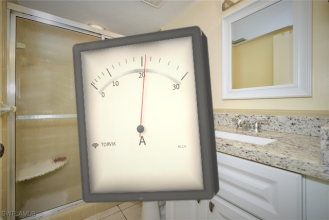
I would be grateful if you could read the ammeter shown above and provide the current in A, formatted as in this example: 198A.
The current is 21A
